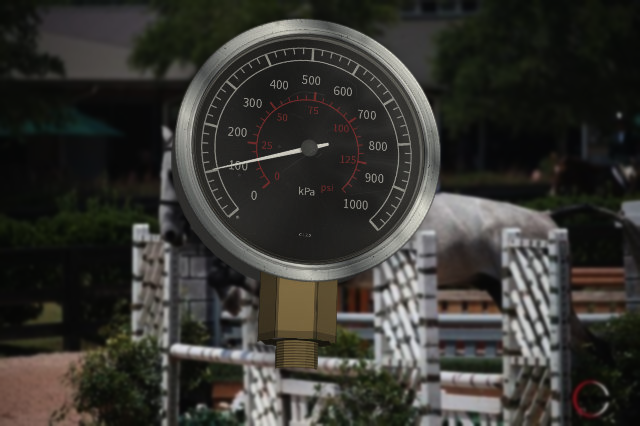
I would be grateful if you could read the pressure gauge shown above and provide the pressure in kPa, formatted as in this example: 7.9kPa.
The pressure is 100kPa
